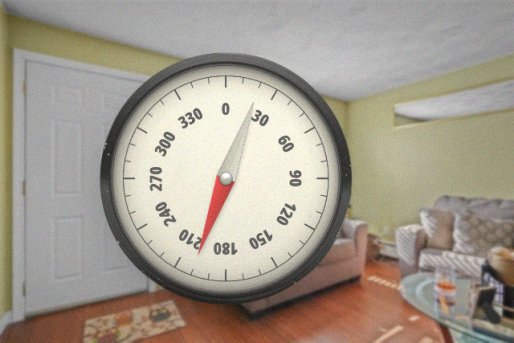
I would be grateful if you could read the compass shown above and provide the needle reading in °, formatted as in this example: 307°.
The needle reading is 200°
